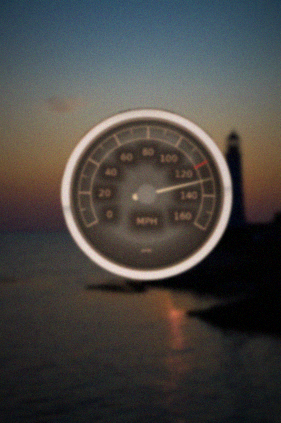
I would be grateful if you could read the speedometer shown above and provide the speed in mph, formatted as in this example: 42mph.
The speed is 130mph
